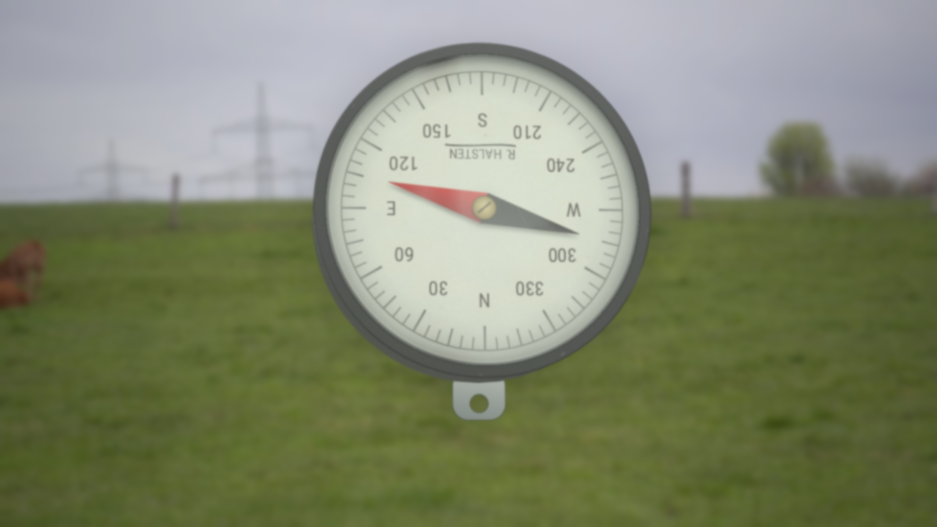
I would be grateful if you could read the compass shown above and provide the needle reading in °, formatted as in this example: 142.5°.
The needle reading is 105°
